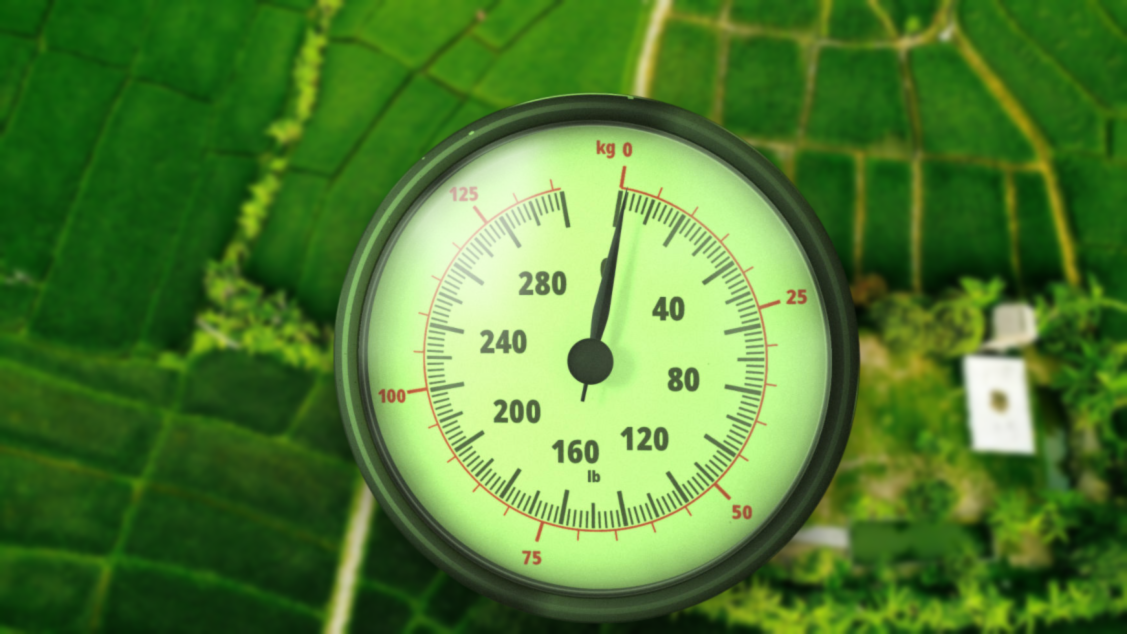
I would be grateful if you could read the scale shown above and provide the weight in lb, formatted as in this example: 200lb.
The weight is 2lb
